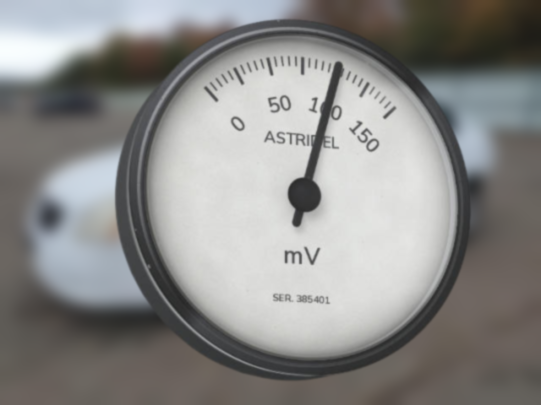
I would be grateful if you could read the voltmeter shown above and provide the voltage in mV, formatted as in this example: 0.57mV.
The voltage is 100mV
